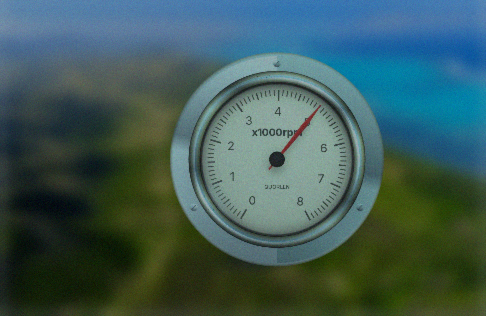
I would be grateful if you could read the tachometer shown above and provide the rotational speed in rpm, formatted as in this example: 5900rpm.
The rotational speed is 5000rpm
